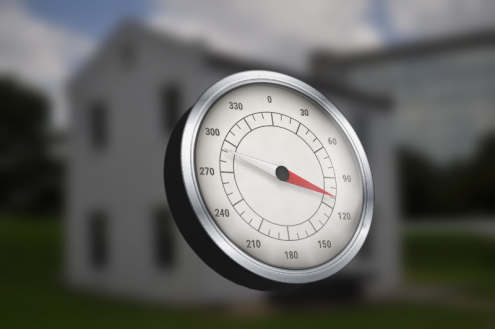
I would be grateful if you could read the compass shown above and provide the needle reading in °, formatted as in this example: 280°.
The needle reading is 110°
